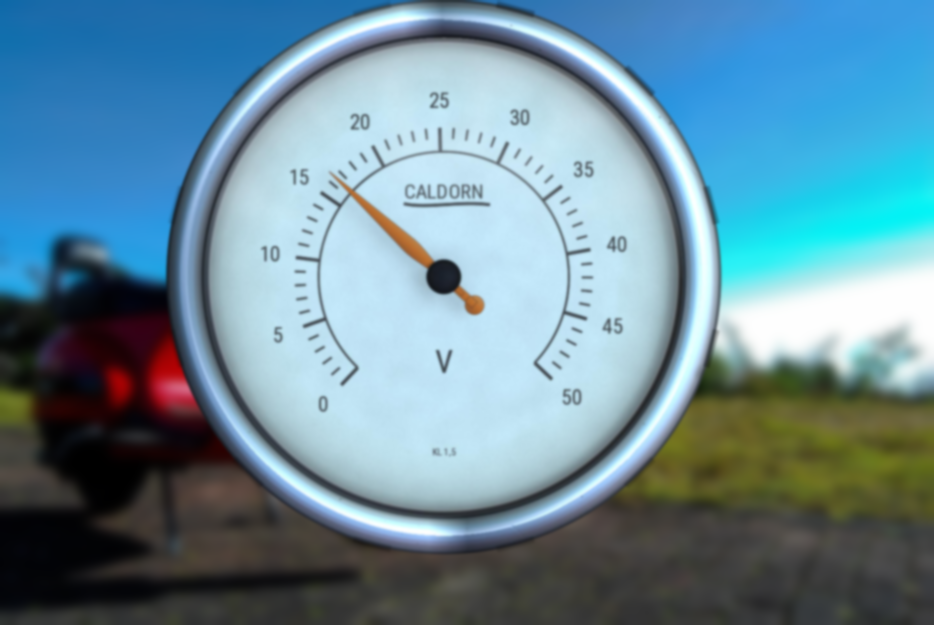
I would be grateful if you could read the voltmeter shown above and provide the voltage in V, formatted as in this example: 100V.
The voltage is 16.5V
